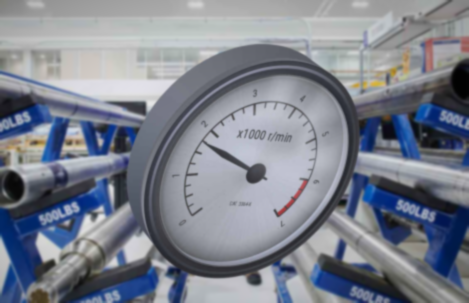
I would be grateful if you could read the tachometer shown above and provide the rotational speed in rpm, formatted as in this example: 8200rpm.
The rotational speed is 1750rpm
